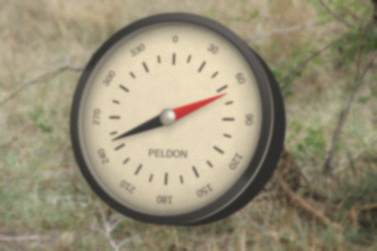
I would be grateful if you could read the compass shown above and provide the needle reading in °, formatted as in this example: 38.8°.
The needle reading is 67.5°
